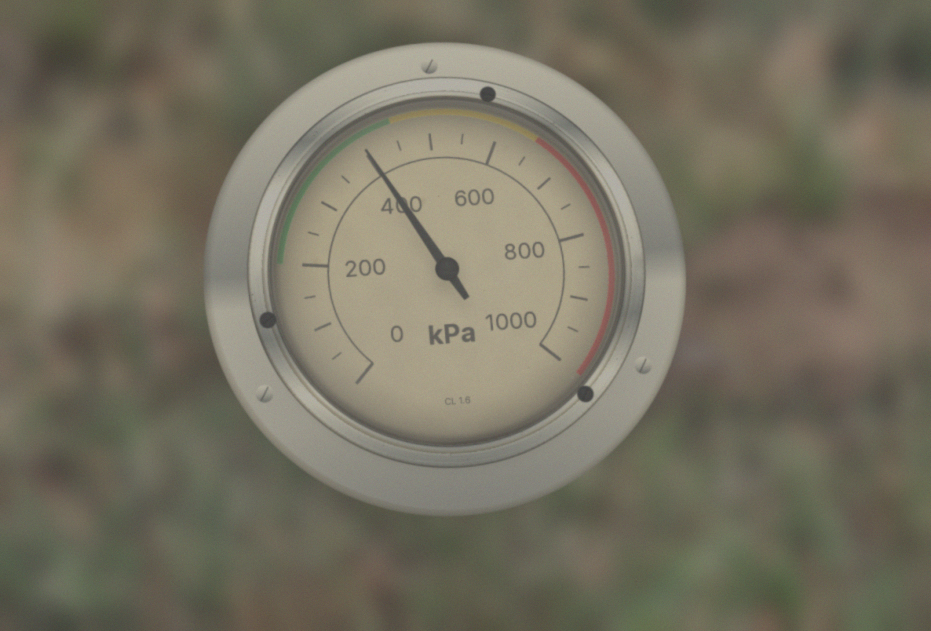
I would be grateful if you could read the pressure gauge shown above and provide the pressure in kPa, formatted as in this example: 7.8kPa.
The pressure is 400kPa
